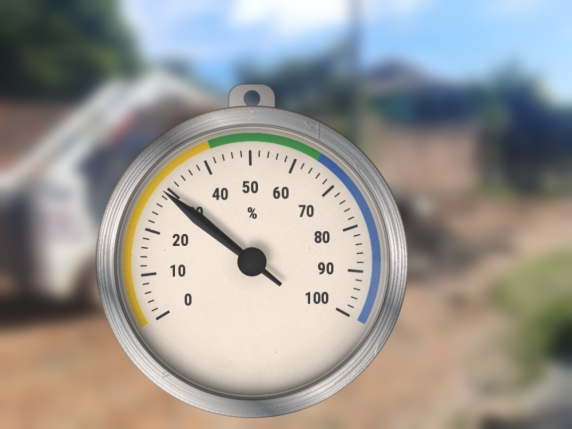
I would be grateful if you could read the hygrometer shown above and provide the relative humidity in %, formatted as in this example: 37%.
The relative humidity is 29%
